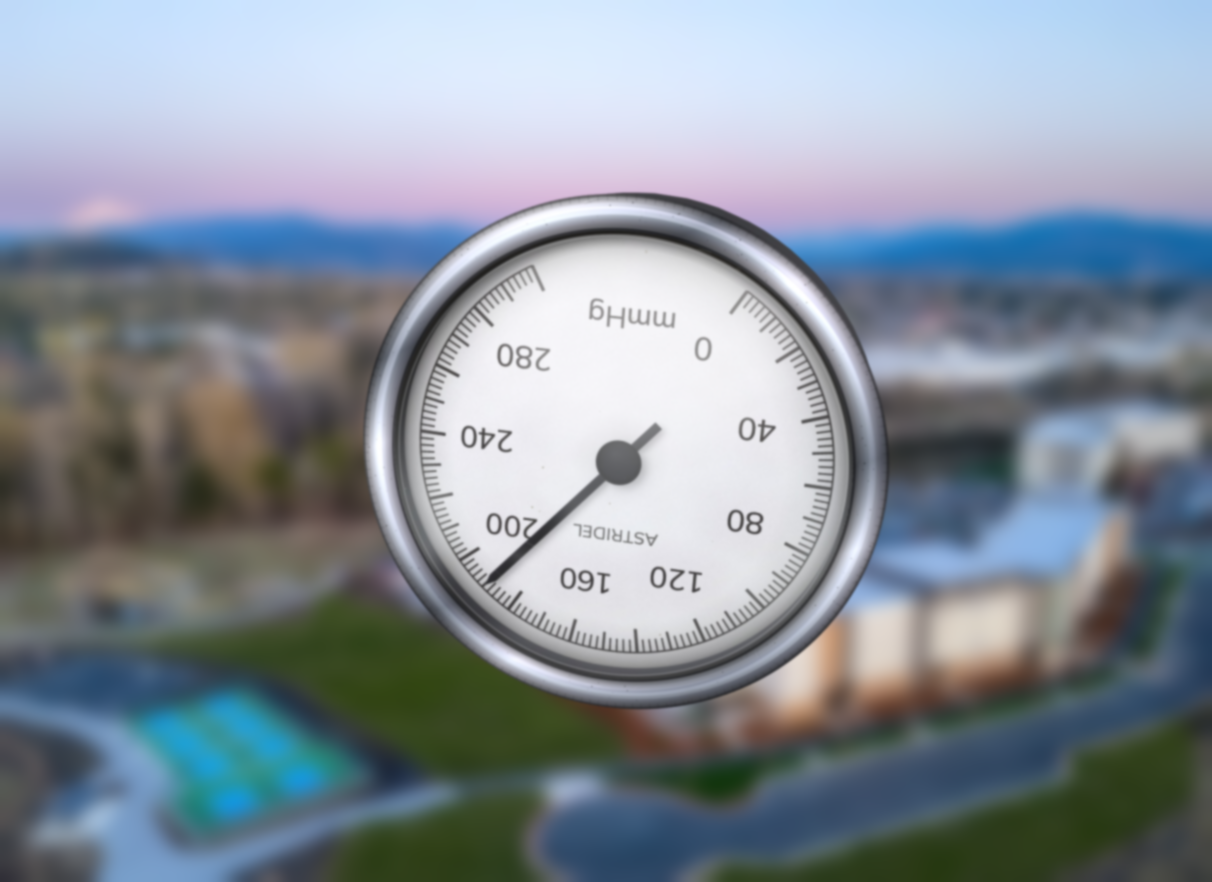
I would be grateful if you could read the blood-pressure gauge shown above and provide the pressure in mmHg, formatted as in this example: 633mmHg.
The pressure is 190mmHg
